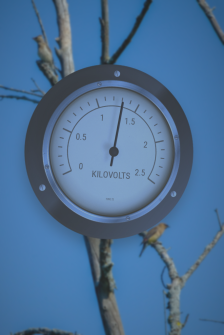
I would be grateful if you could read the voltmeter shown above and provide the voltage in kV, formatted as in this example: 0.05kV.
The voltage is 1.3kV
